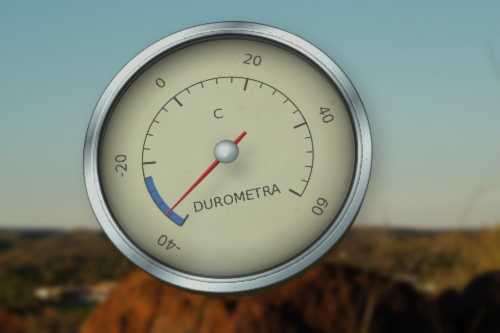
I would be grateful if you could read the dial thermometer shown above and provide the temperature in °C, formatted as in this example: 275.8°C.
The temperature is -36°C
